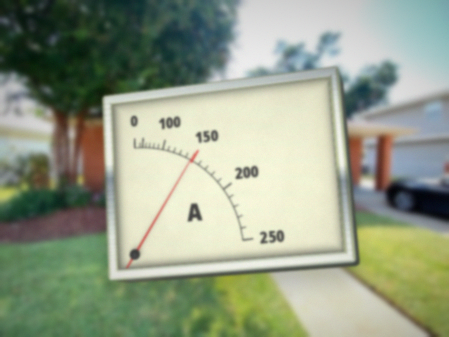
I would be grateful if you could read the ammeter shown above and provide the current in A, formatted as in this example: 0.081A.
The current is 150A
